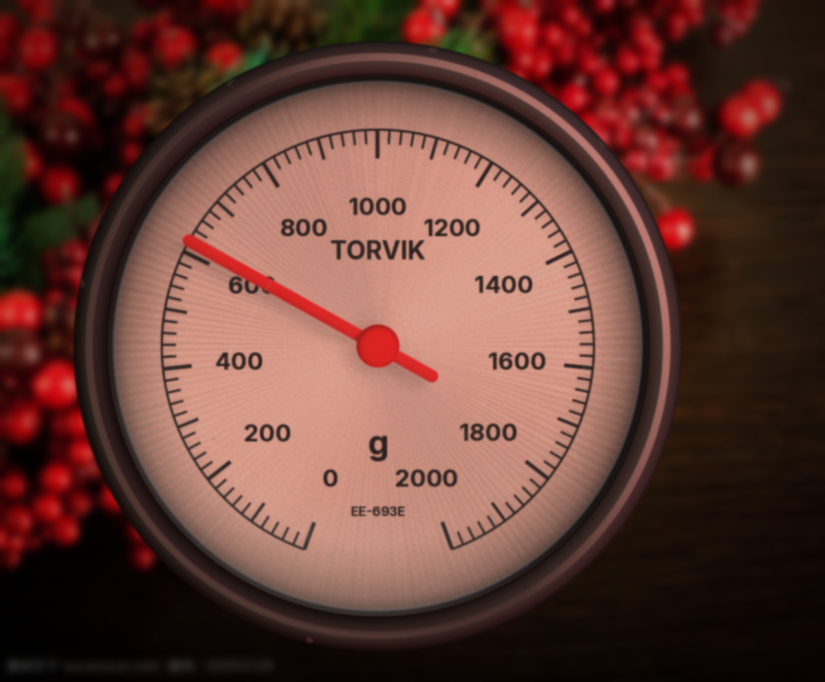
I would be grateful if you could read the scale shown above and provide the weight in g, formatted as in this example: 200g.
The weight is 620g
